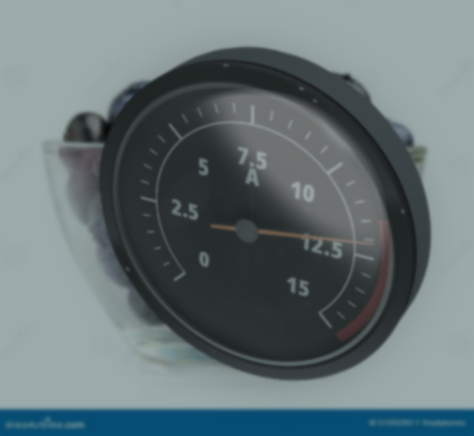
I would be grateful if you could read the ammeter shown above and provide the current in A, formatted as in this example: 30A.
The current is 12A
